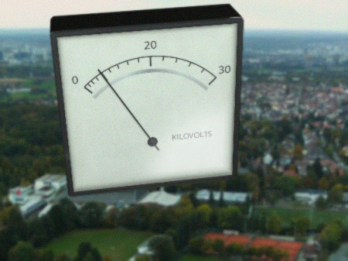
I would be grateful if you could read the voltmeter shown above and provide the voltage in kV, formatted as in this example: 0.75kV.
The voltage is 10kV
